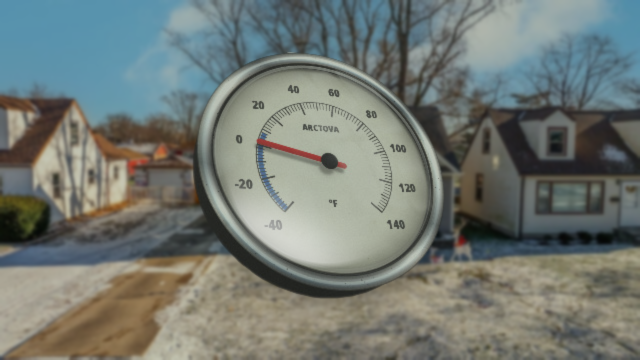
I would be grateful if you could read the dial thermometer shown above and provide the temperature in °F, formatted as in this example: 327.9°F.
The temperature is 0°F
